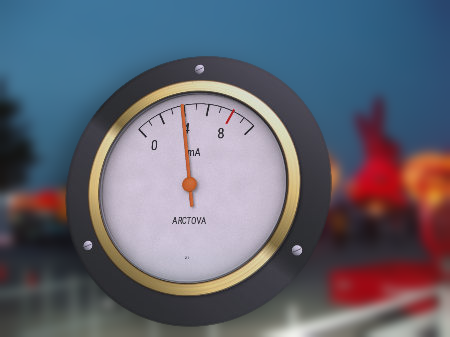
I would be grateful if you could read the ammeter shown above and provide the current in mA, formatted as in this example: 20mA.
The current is 4mA
